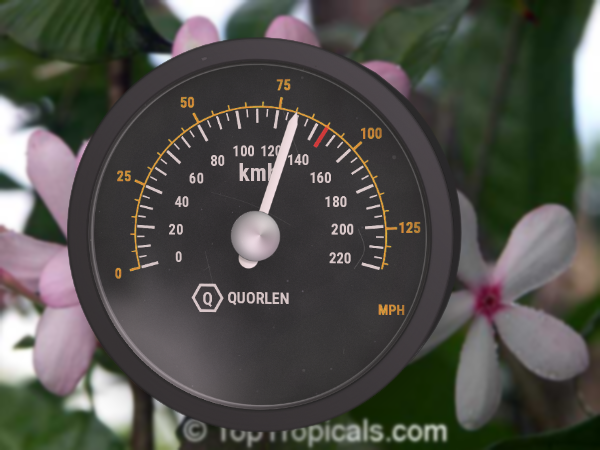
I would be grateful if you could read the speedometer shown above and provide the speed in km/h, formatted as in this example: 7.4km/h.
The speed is 130km/h
